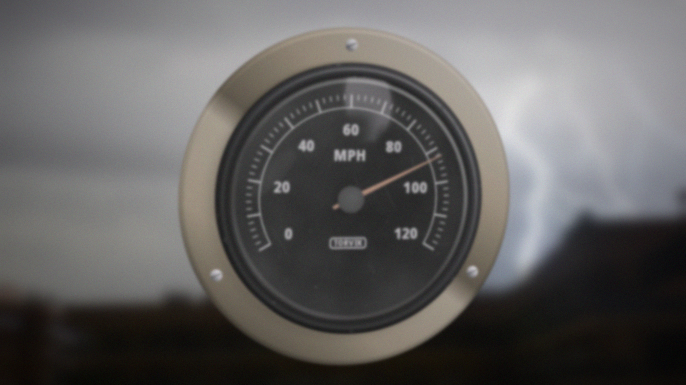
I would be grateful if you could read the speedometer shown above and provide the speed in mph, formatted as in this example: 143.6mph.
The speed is 92mph
